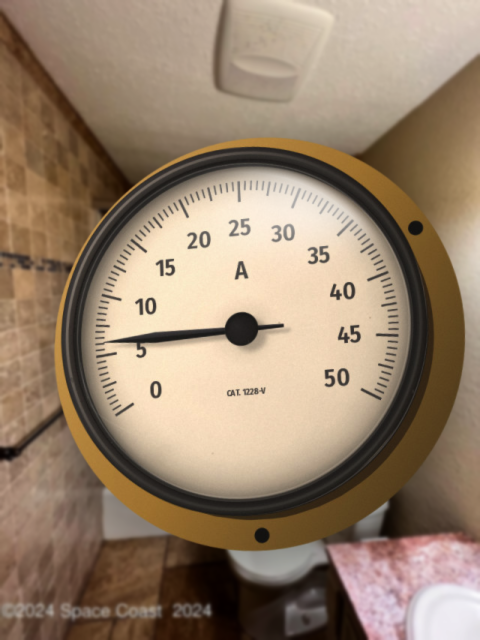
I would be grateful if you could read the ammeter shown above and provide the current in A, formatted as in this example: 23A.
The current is 6A
